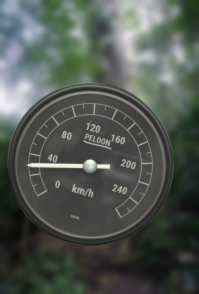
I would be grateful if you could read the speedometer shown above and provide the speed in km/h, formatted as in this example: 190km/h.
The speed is 30km/h
